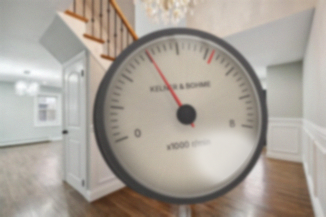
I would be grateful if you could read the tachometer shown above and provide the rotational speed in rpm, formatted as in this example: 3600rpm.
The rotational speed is 3000rpm
